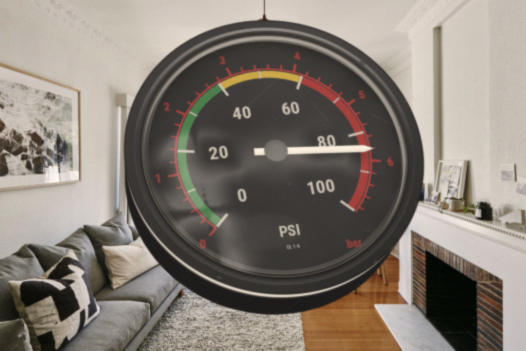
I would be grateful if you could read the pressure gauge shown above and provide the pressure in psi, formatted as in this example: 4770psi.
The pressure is 85psi
